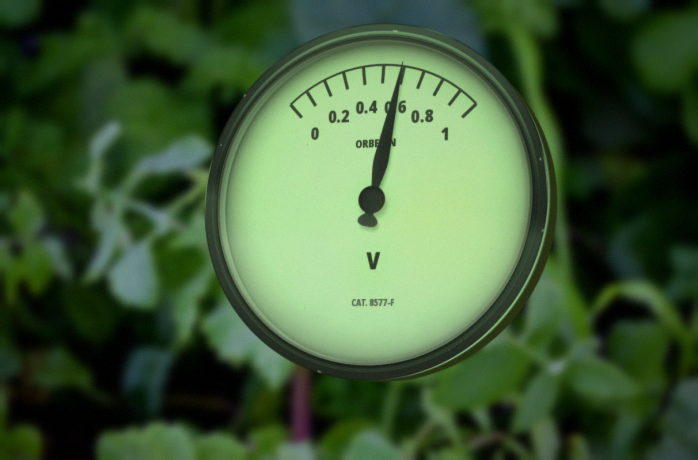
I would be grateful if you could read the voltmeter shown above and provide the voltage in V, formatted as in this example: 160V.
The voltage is 0.6V
